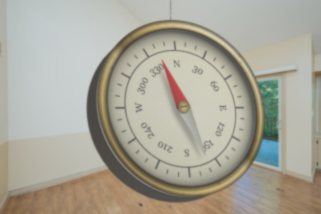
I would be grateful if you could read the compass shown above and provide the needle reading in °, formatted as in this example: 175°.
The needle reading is 340°
